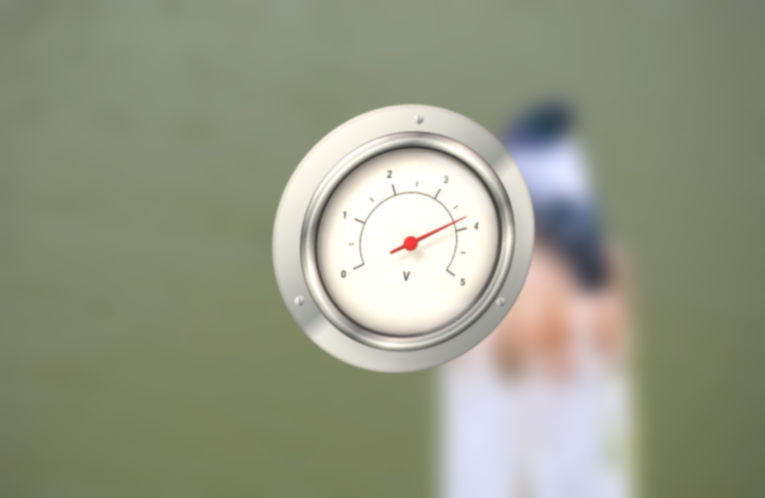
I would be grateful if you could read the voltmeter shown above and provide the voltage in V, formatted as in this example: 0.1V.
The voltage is 3.75V
